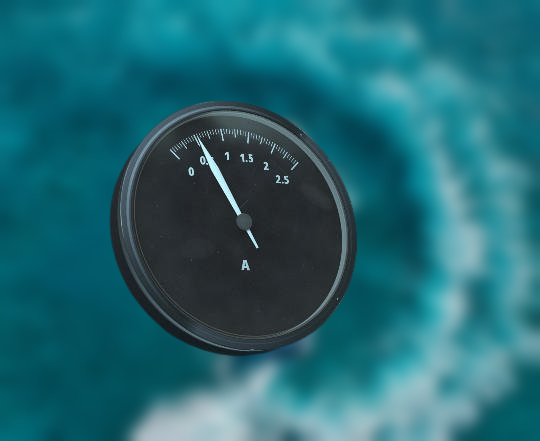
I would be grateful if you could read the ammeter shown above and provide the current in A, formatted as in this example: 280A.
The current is 0.5A
